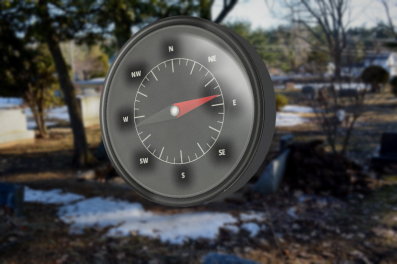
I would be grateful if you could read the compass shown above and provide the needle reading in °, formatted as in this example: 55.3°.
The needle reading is 80°
